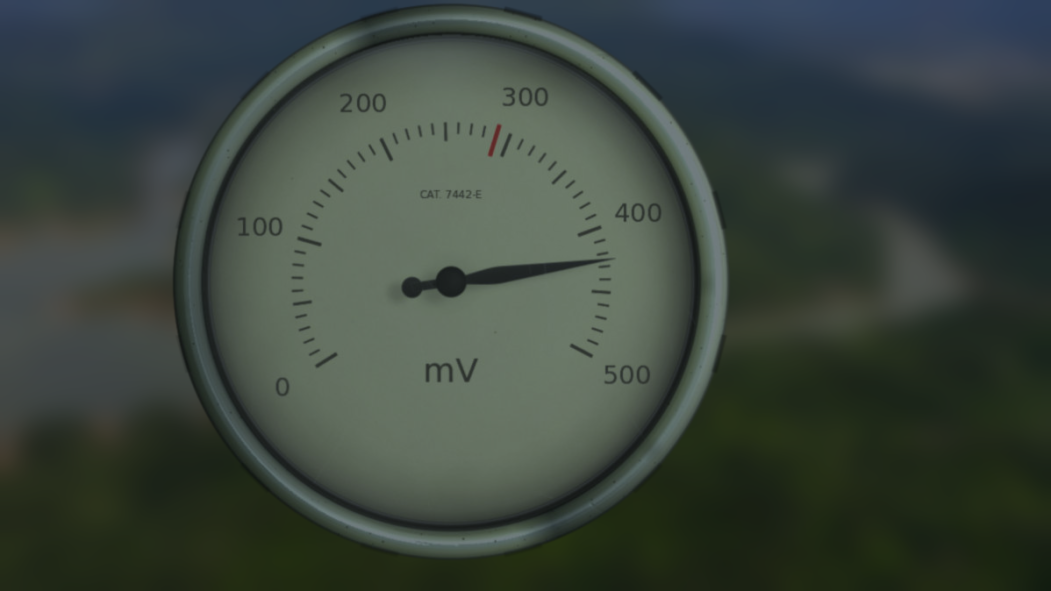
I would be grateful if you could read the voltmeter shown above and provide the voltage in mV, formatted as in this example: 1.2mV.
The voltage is 425mV
